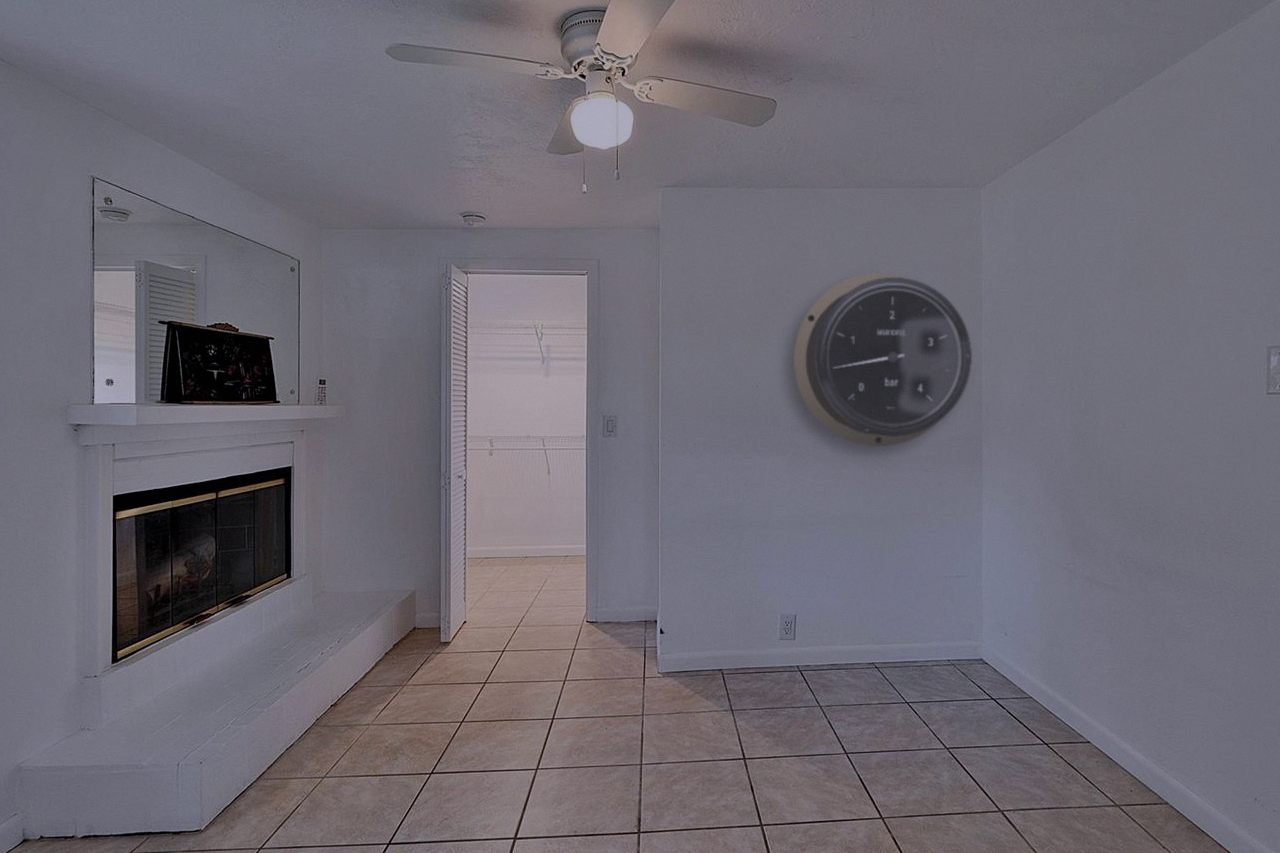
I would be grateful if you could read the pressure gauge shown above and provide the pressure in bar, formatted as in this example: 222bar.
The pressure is 0.5bar
